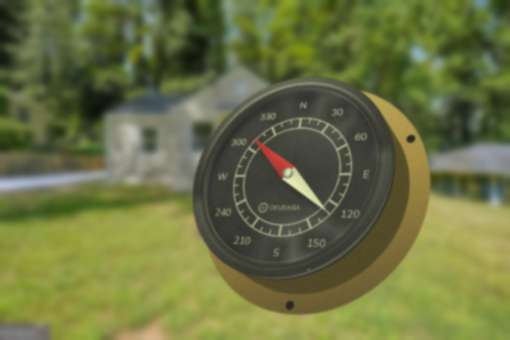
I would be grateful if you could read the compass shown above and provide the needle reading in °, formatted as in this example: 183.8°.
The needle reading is 310°
